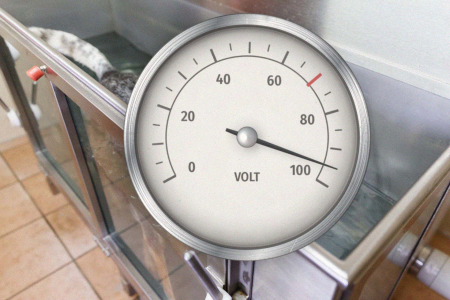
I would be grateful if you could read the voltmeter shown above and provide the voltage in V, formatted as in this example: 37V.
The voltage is 95V
